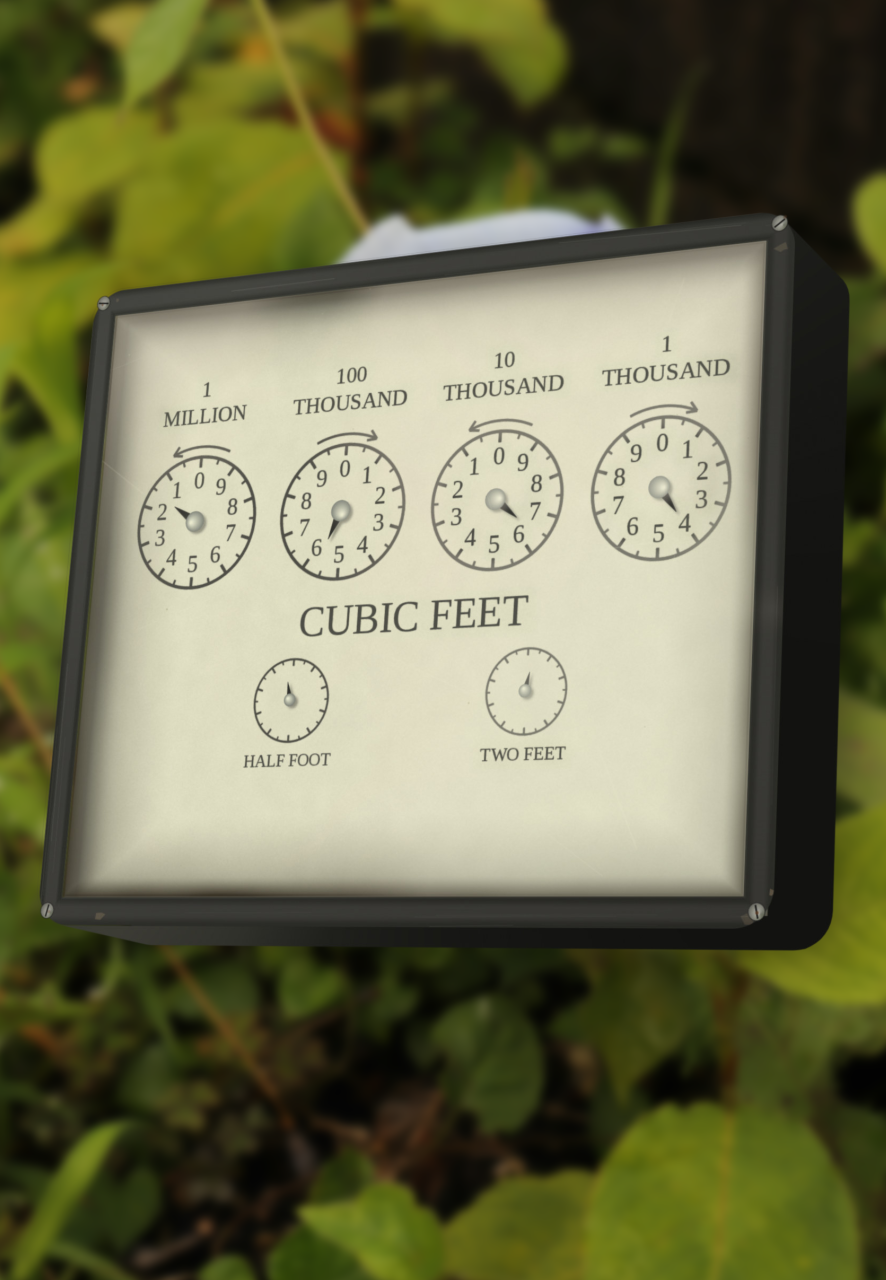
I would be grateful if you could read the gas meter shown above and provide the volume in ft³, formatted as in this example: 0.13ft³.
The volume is 156400ft³
